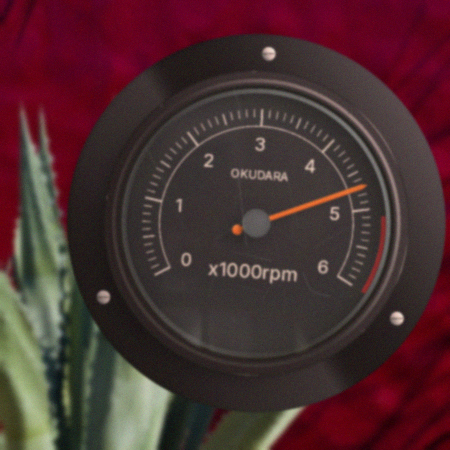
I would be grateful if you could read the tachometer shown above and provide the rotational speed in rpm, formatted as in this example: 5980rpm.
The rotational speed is 4700rpm
